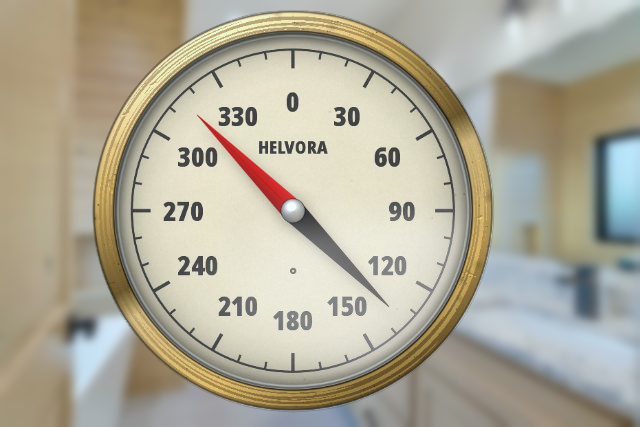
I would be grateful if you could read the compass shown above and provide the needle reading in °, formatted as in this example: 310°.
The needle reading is 315°
